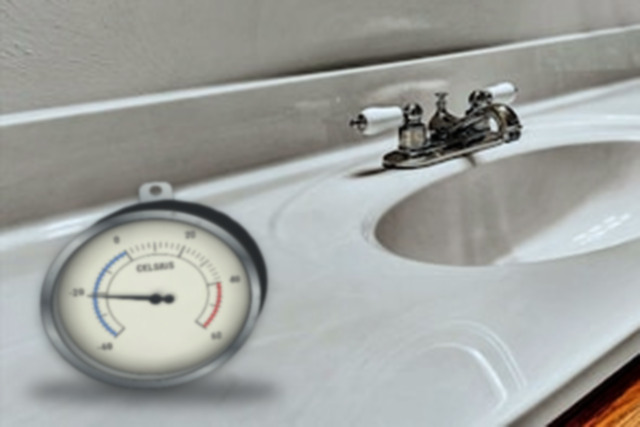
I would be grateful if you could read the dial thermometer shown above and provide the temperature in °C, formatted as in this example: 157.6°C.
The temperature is -20°C
